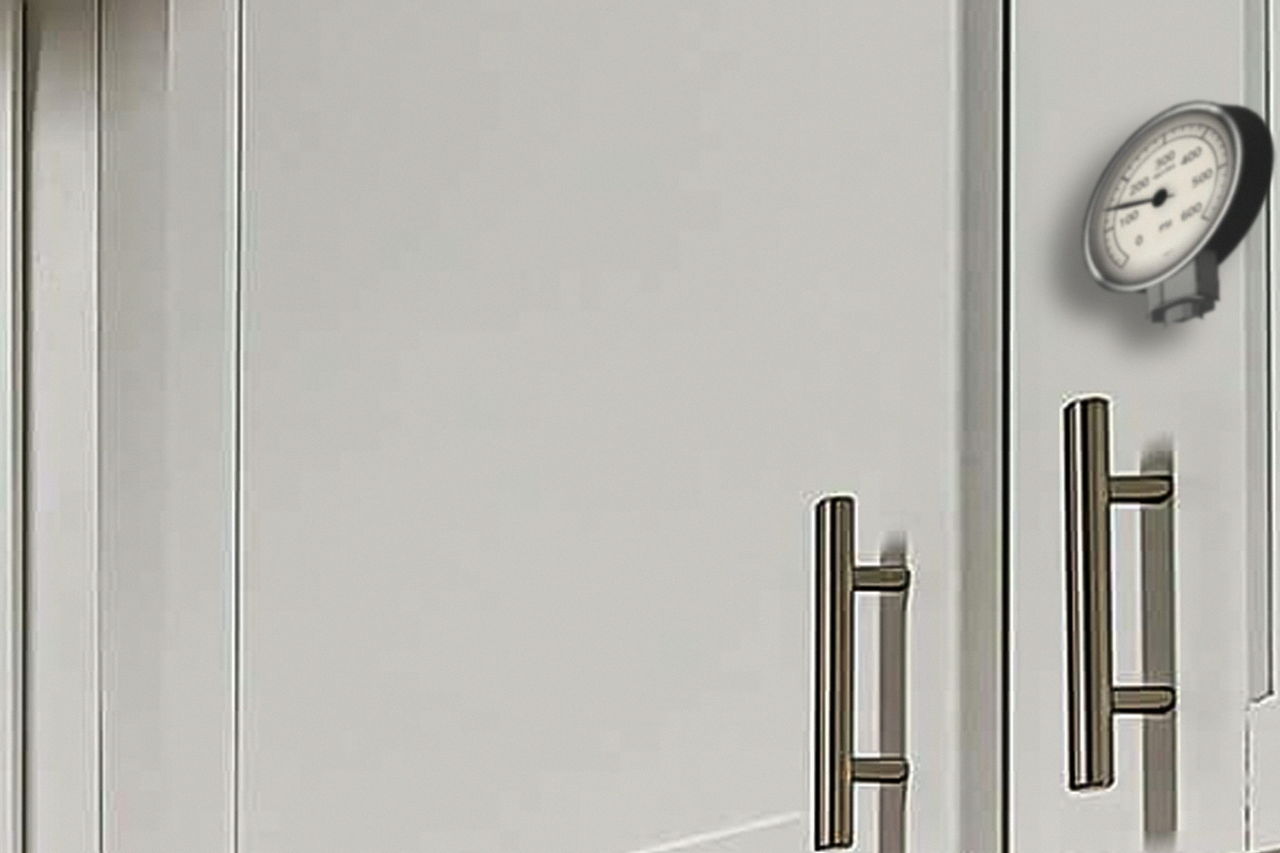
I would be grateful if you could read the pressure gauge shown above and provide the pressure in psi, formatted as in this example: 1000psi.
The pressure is 140psi
